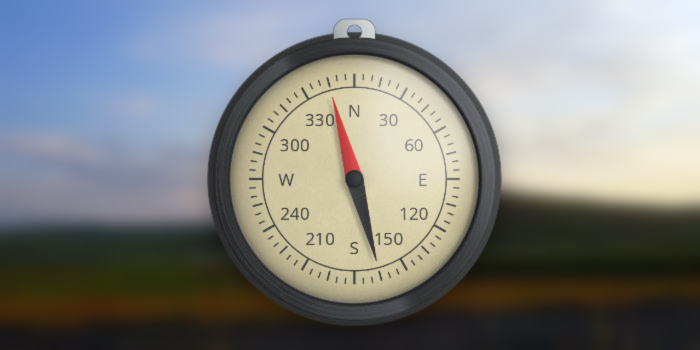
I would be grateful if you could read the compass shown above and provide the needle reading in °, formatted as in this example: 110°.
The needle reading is 345°
